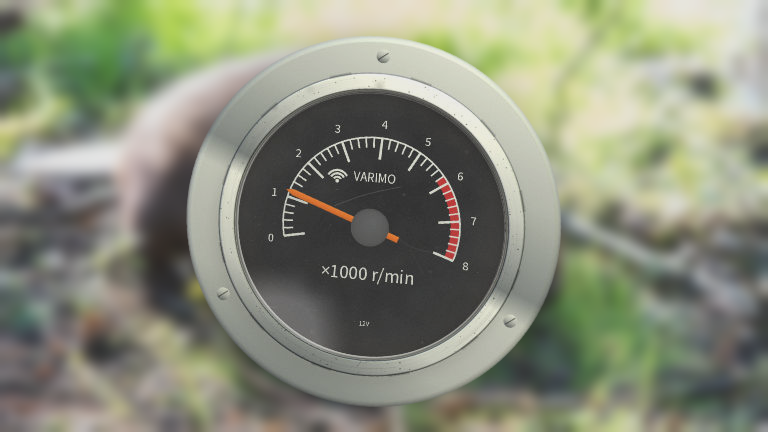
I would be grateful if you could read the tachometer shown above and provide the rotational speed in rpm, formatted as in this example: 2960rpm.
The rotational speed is 1200rpm
